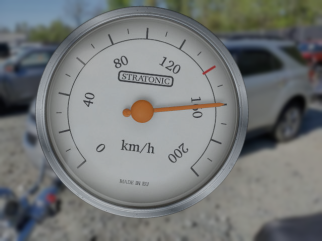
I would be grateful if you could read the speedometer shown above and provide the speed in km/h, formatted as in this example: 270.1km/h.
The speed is 160km/h
